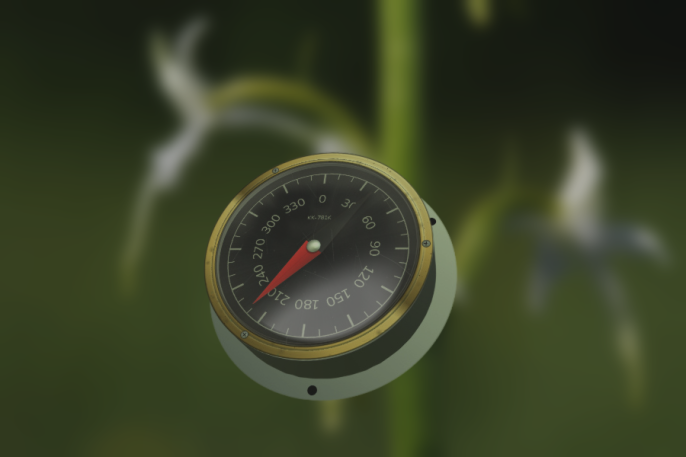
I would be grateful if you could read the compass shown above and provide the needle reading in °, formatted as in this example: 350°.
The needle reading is 220°
